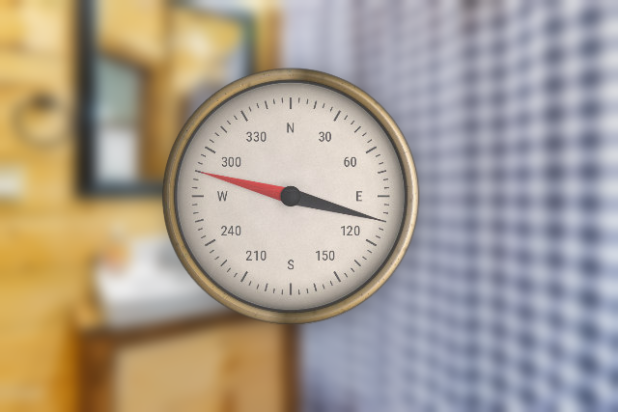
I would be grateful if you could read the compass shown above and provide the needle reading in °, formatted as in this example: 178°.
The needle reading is 285°
